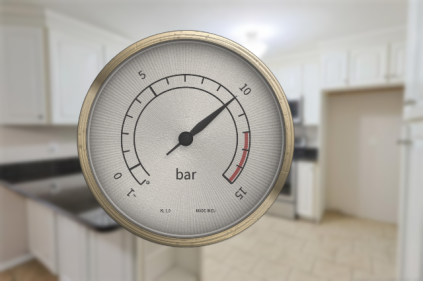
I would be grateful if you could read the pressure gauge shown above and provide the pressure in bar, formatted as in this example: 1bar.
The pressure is 10bar
